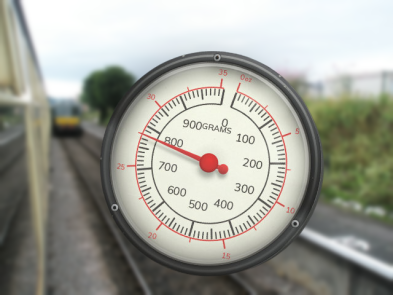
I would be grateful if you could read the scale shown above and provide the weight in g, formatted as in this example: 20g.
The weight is 780g
